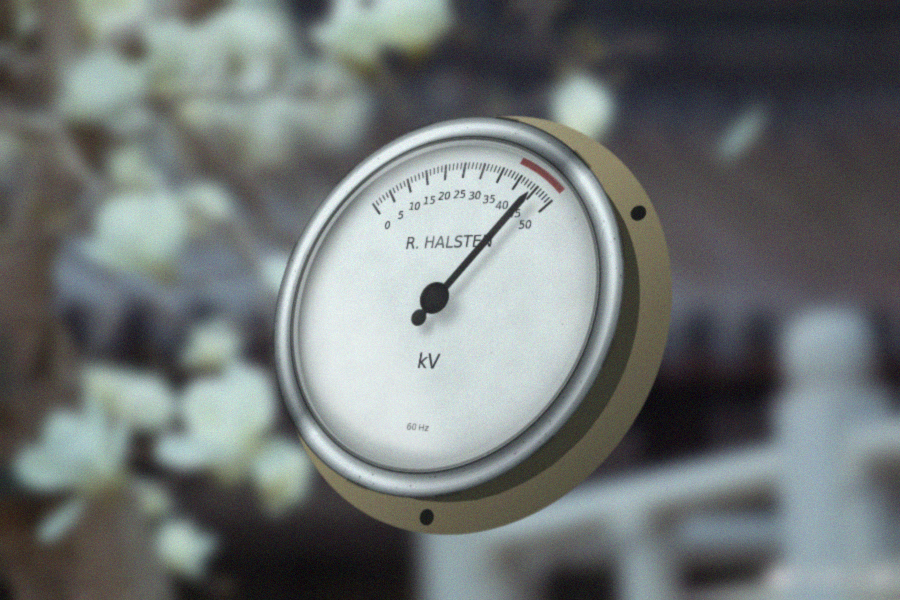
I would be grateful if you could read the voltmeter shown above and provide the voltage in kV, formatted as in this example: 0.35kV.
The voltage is 45kV
